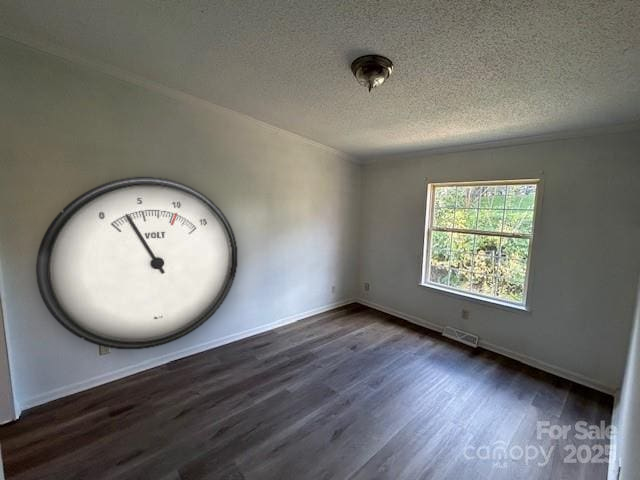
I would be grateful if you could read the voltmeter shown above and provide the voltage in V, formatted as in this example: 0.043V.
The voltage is 2.5V
